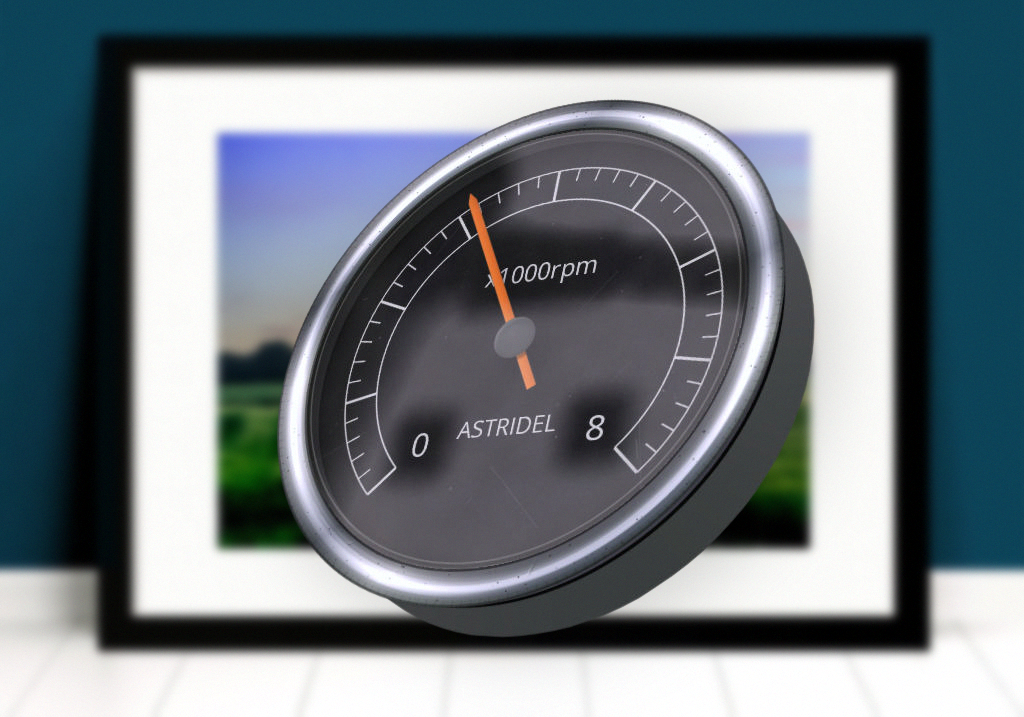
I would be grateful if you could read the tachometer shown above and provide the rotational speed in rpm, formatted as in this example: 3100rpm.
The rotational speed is 3200rpm
